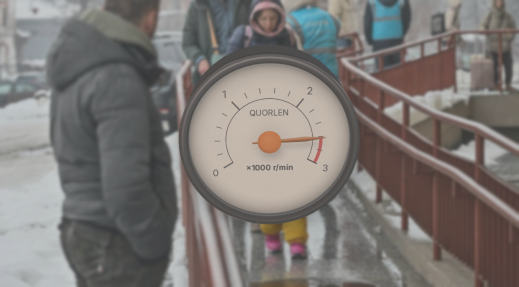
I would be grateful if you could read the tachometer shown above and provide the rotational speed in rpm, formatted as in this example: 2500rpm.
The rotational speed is 2600rpm
